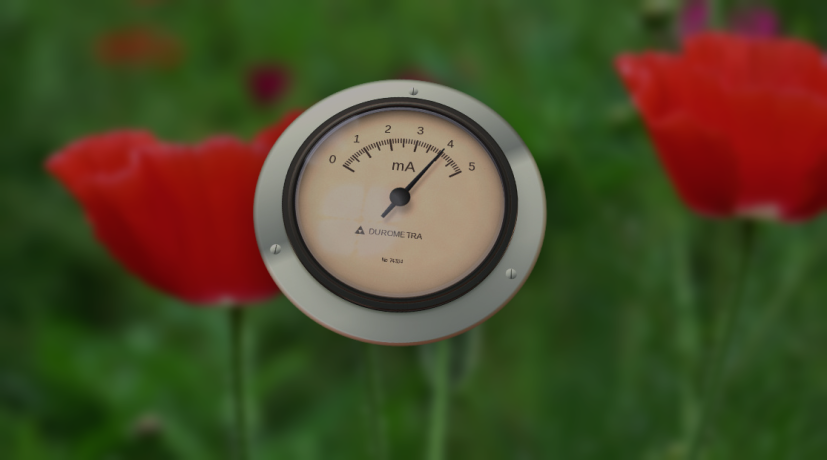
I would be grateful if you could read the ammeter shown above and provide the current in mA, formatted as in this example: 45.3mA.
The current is 4mA
